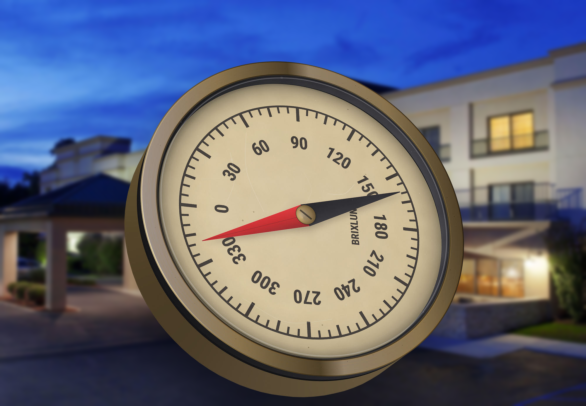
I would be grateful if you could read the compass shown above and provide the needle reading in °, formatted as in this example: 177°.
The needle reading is 340°
